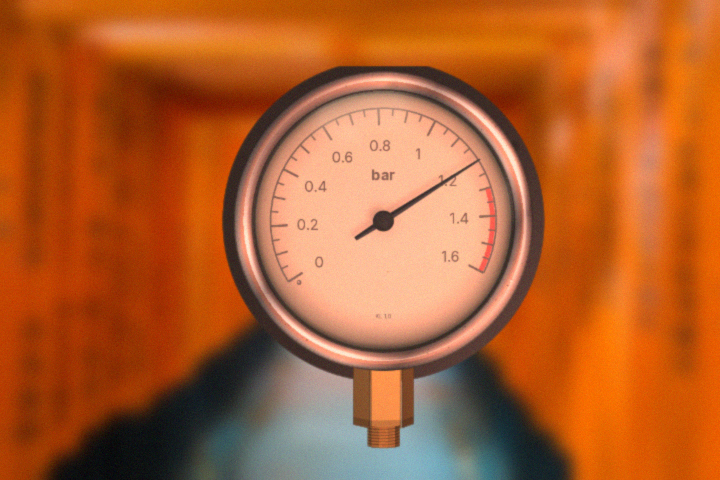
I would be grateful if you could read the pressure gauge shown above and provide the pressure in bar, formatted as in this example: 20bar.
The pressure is 1.2bar
